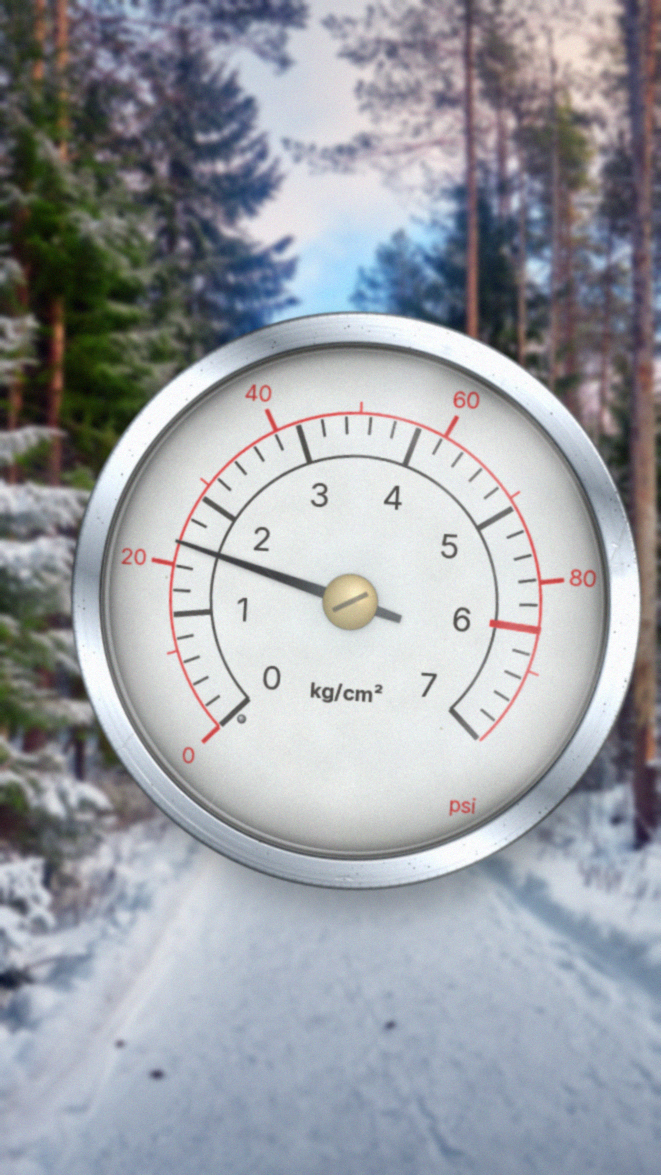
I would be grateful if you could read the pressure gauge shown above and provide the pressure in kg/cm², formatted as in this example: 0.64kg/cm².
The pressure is 1.6kg/cm²
